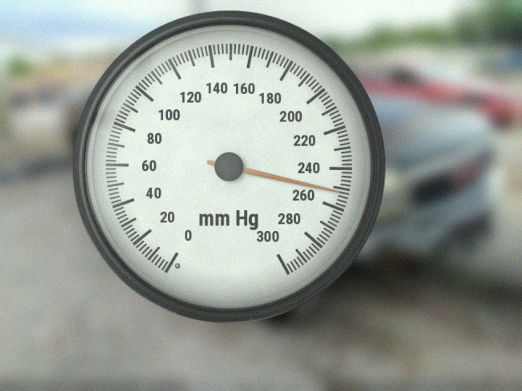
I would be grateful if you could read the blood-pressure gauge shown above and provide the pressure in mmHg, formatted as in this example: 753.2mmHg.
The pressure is 252mmHg
